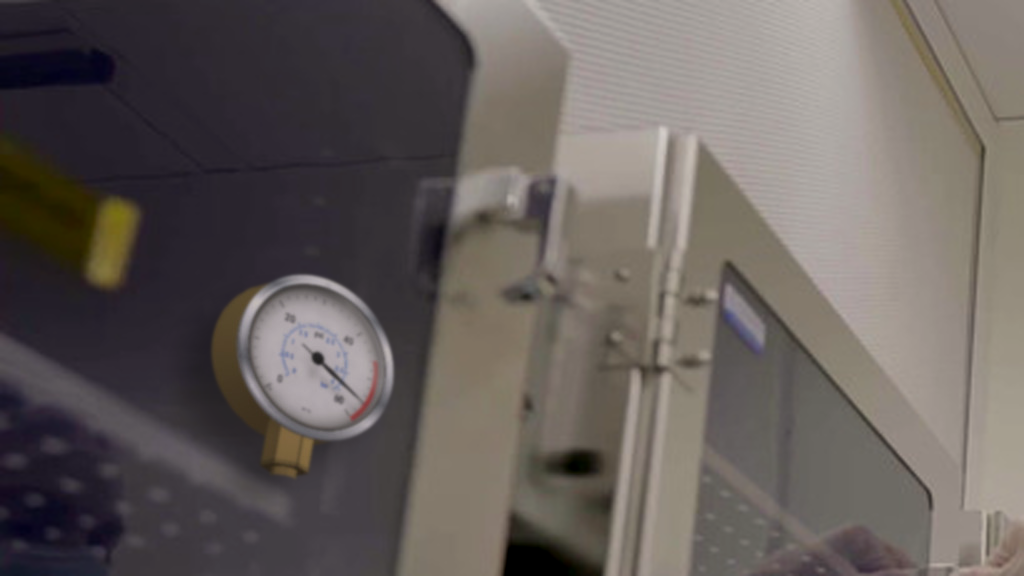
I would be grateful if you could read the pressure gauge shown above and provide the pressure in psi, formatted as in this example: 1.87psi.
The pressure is 56psi
